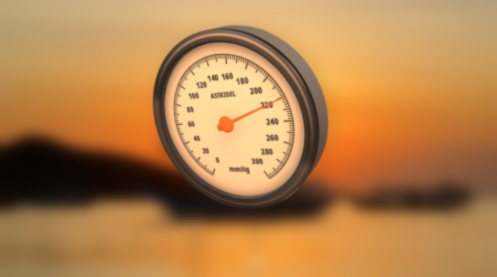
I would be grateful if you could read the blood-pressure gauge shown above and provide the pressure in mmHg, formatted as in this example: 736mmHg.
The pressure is 220mmHg
